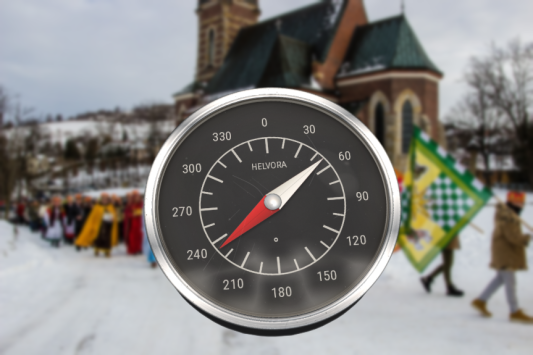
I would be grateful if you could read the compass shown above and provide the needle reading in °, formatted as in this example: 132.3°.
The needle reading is 232.5°
